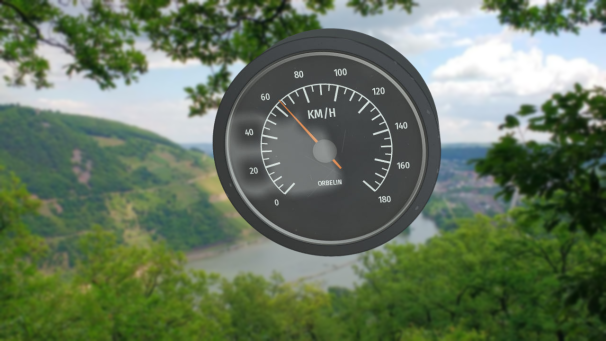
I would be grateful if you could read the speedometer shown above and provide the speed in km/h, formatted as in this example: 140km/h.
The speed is 65km/h
